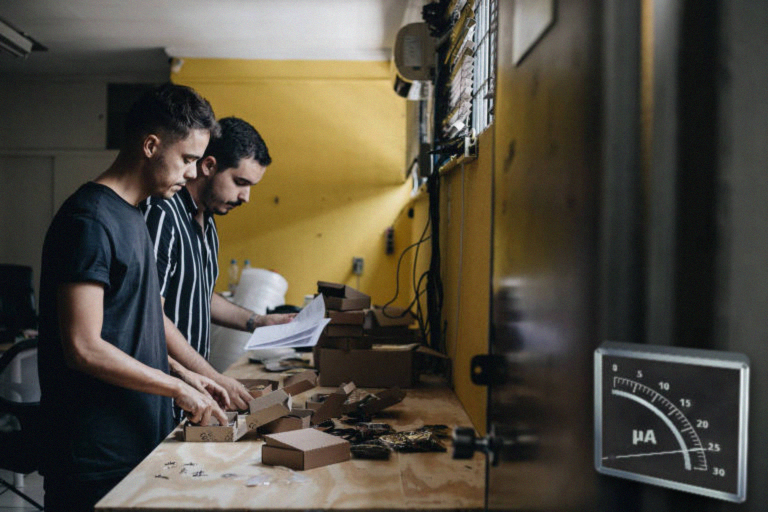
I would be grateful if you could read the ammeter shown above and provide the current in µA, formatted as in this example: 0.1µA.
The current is 25µA
